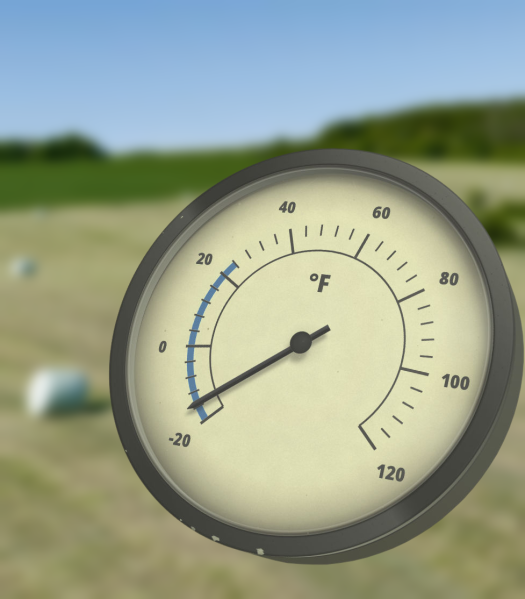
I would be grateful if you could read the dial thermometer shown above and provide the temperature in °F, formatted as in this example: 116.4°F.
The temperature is -16°F
